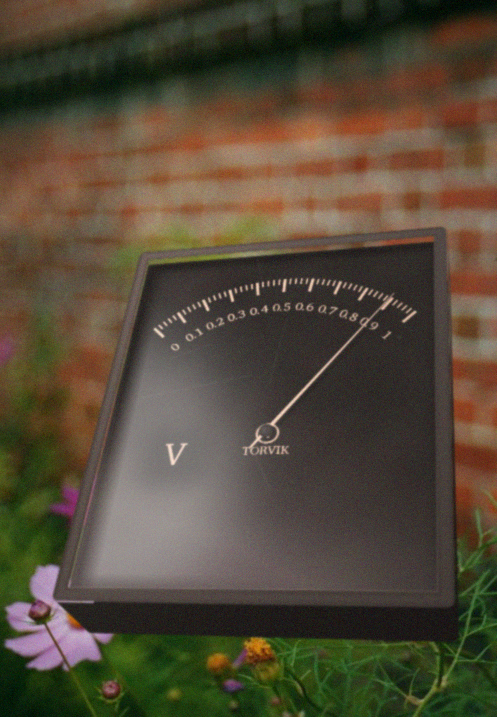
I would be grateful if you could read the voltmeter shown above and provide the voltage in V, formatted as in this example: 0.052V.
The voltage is 0.9V
